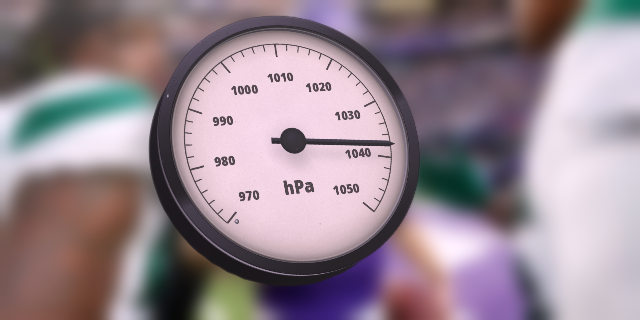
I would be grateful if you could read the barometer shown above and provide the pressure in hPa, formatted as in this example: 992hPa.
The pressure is 1038hPa
